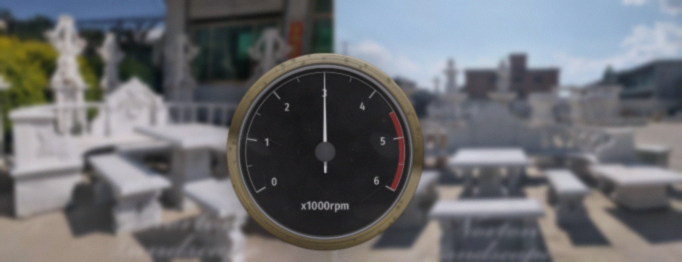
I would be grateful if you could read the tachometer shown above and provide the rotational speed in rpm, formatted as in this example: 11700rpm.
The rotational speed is 3000rpm
